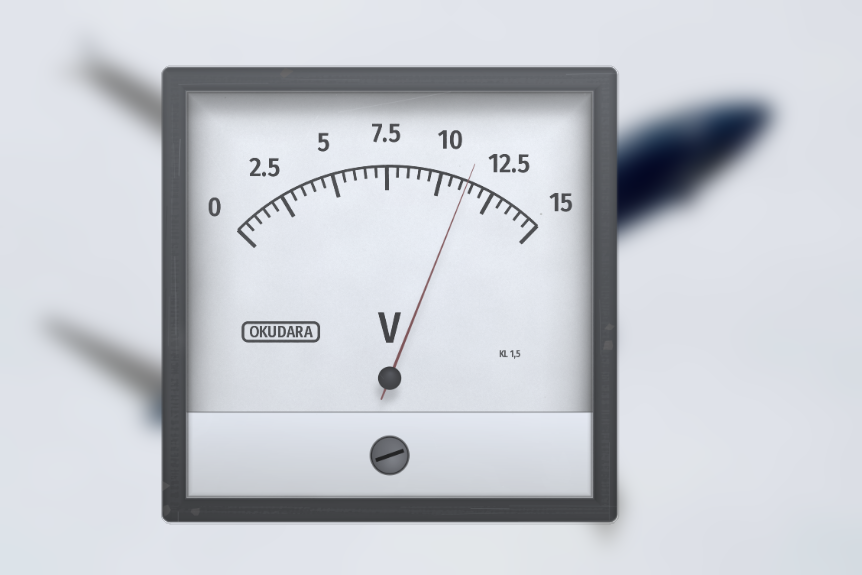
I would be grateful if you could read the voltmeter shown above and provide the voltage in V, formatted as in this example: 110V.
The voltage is 11.25V
